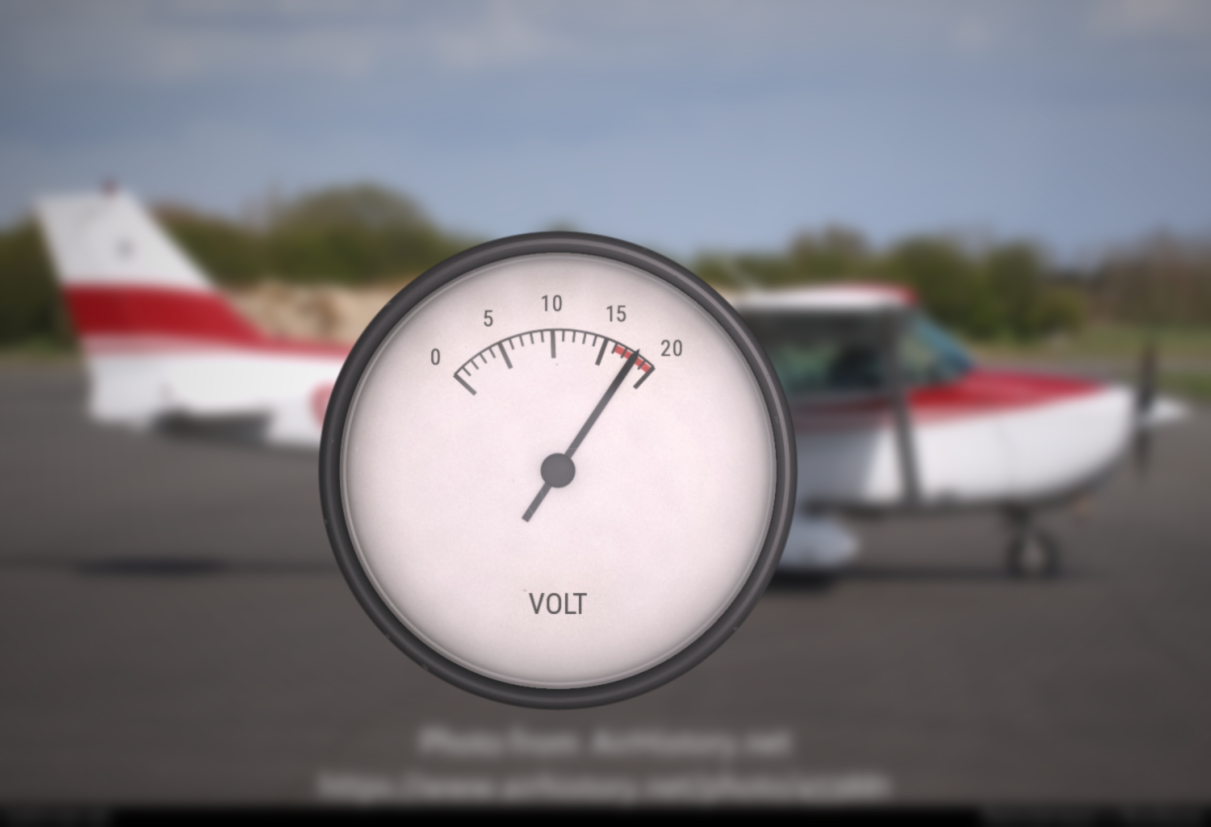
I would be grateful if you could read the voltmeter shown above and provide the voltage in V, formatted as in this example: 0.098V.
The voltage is 18V
